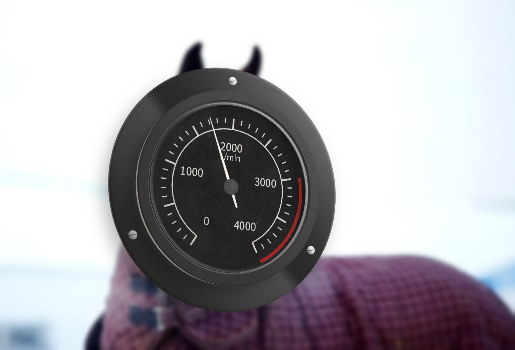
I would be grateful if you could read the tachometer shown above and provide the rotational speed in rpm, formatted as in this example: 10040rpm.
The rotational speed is 1700rpm
